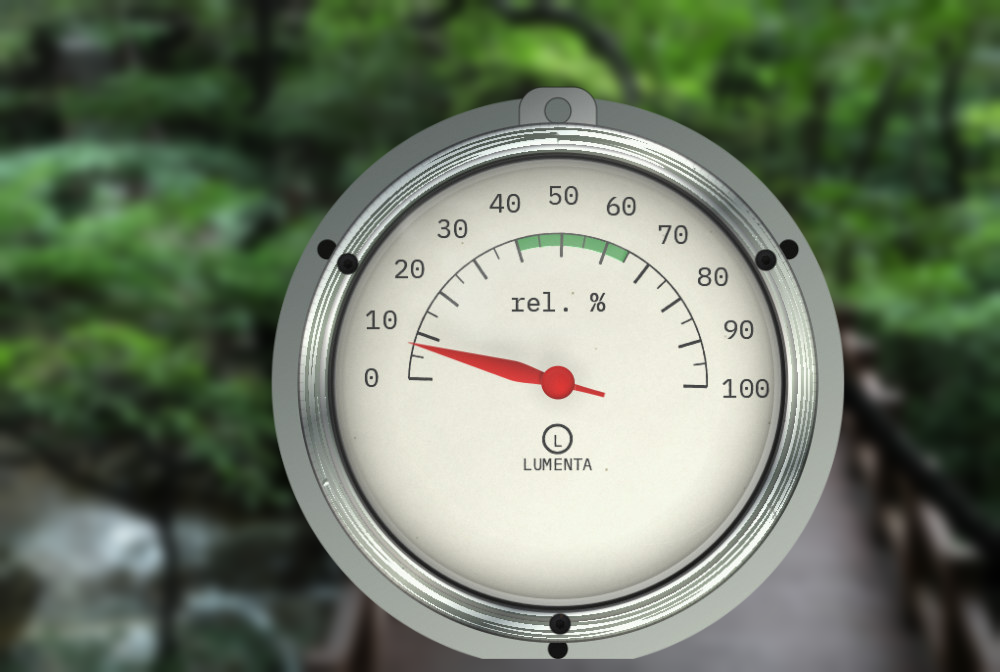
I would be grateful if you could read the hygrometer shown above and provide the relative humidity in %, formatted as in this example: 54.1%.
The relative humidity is 7.5%
